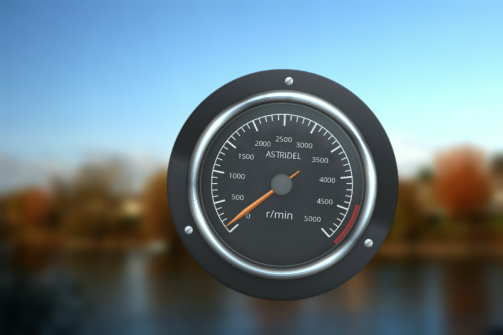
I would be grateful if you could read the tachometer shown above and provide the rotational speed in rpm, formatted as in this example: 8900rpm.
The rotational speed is 100rpm
